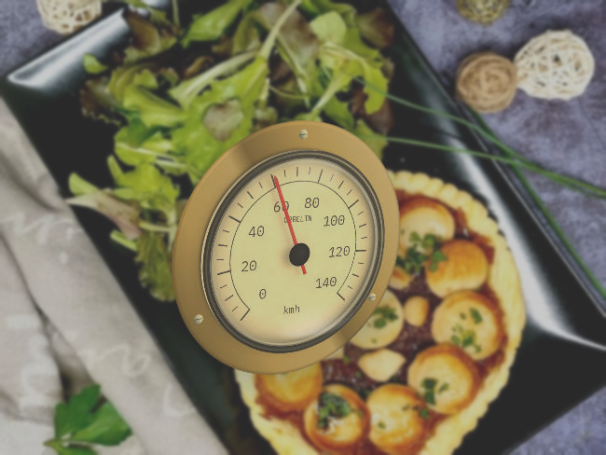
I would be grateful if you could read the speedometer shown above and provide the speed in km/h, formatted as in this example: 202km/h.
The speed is 60km/h
